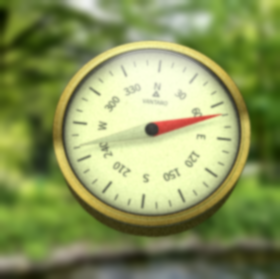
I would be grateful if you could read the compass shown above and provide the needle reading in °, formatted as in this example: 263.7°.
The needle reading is 70°
